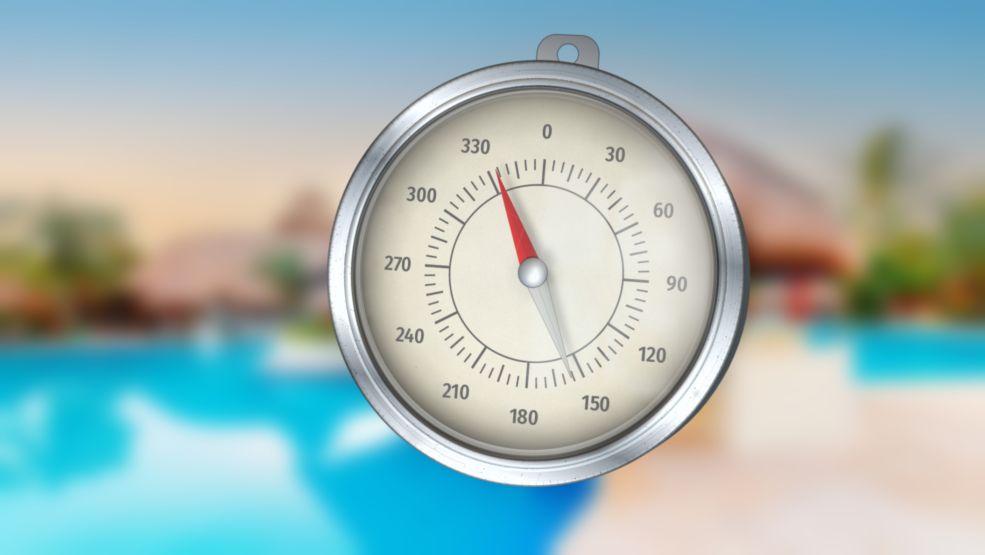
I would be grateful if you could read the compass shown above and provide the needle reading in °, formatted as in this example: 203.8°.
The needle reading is 335°
